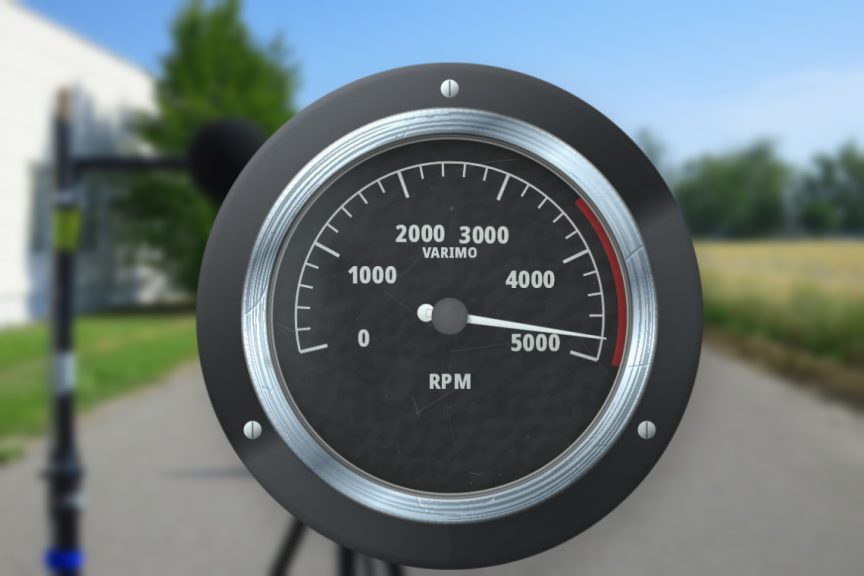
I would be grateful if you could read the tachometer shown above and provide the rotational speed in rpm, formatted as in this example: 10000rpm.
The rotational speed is 4800rpm
